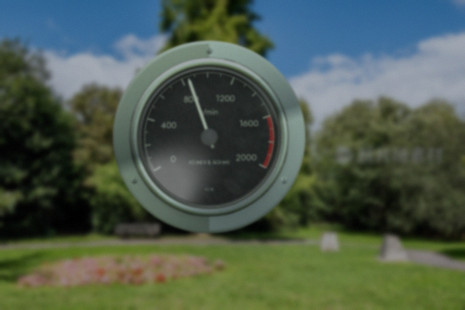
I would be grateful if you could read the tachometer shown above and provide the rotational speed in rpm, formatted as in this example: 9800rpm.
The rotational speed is 850rpm
